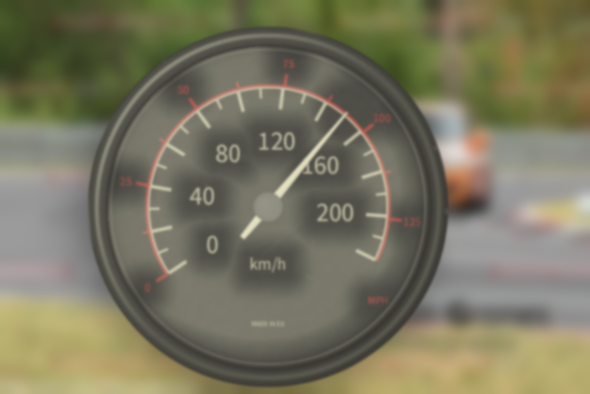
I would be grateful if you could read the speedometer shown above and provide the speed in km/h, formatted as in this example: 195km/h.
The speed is 150km/h
